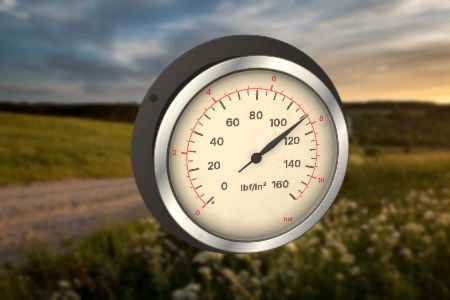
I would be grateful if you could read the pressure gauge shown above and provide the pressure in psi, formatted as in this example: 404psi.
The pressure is 110psi
